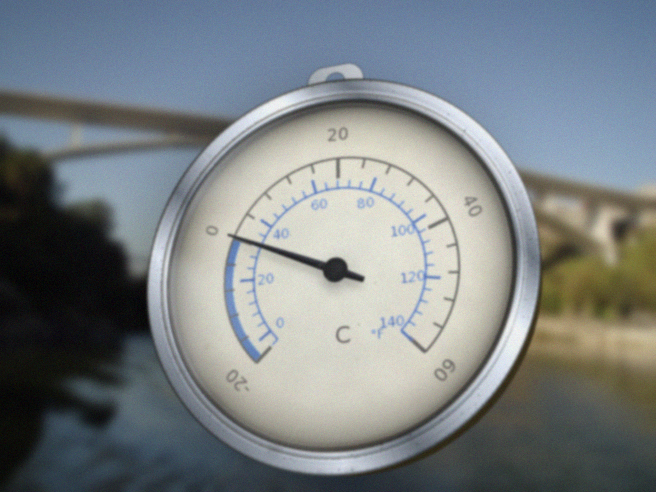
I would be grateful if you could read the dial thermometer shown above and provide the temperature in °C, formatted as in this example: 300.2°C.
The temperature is 0°C
